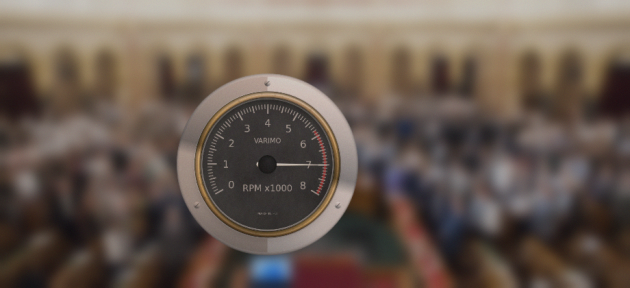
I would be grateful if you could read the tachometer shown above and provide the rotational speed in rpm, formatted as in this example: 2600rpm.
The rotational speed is 7000rpm
